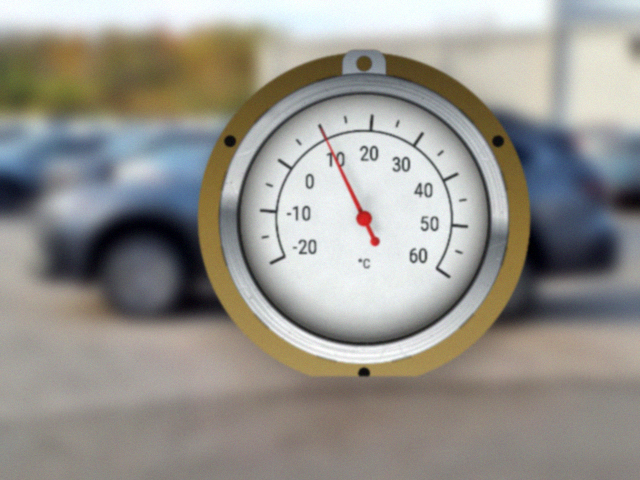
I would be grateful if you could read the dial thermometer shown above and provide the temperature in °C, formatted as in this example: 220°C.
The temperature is 10°C
